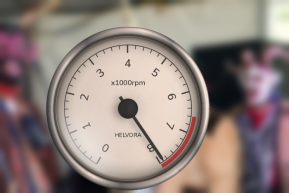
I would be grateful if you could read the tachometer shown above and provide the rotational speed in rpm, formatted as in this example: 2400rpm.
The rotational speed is 7900rpm
